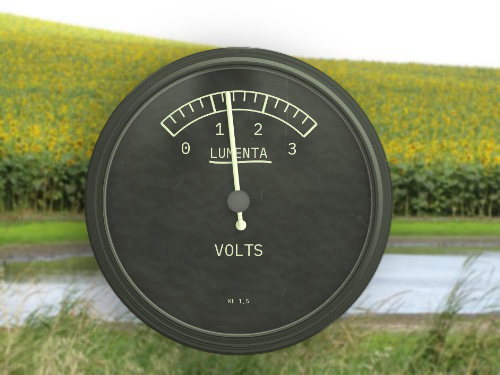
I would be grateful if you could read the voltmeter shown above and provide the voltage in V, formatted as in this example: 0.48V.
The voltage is 1.3V
